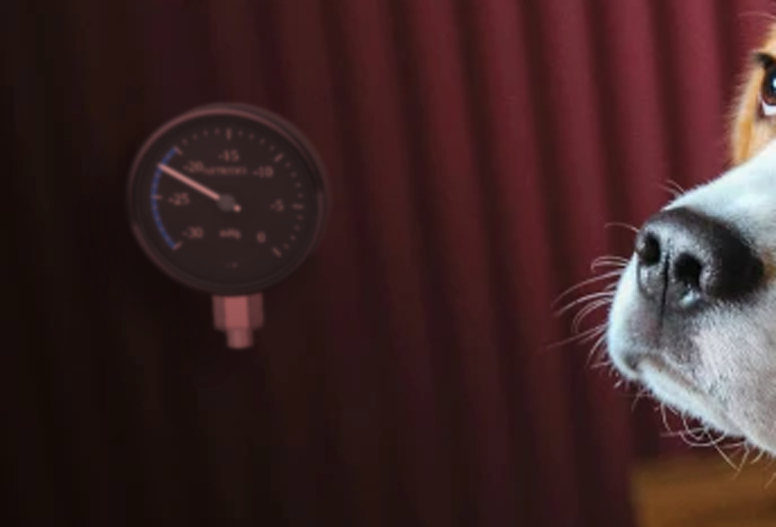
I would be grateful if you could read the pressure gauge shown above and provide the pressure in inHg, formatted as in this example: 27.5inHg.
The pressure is -22inHg
